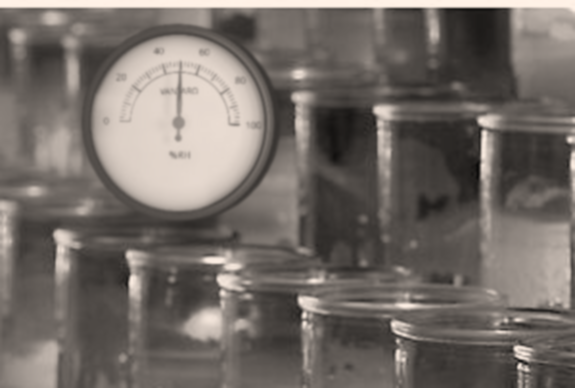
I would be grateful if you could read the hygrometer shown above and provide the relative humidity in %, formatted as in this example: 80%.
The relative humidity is 50%
